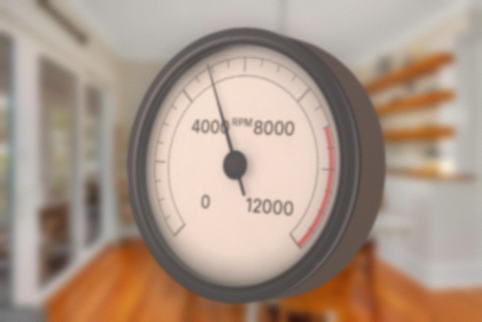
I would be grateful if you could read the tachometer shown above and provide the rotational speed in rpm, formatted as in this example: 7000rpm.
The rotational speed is 5000rpm
